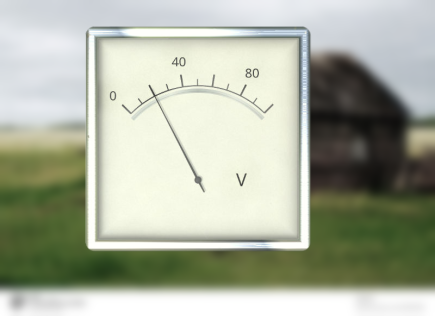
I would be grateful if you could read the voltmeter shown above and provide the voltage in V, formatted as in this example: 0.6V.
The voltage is 20V
